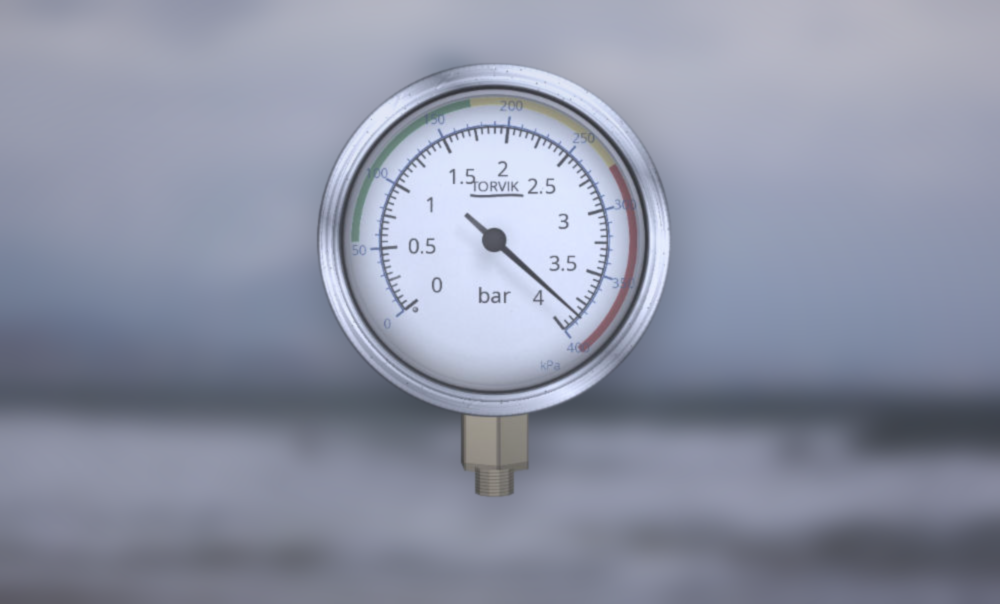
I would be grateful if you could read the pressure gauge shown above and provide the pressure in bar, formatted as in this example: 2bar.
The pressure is 3.85bar
